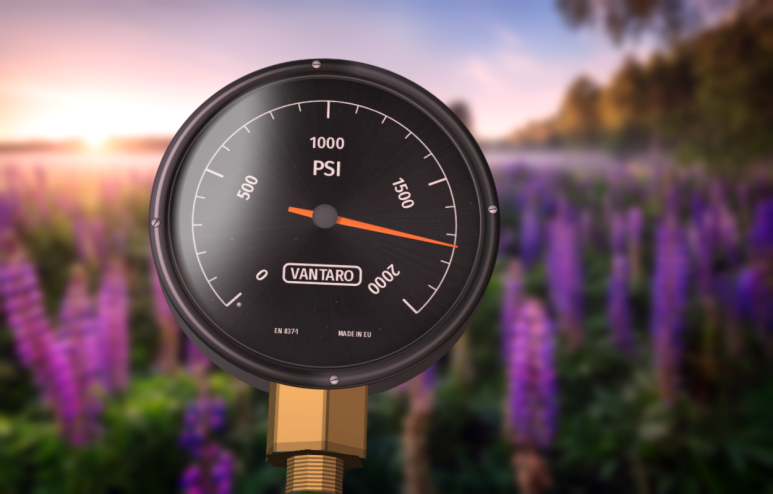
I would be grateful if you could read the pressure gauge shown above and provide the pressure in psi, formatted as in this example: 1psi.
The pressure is 1750psi
